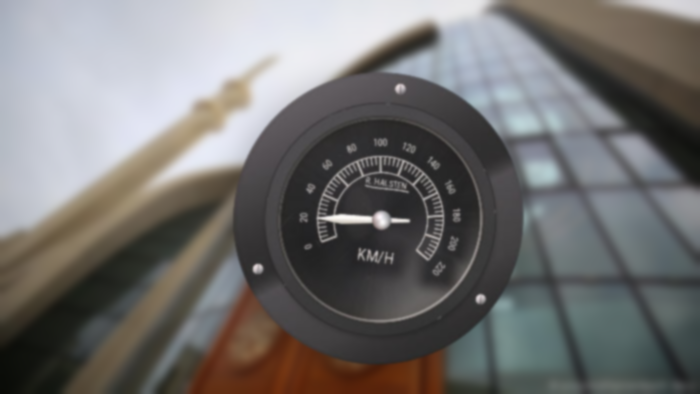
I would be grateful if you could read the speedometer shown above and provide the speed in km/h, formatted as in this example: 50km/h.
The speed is 20km/h
